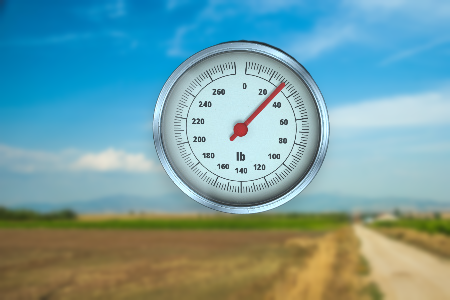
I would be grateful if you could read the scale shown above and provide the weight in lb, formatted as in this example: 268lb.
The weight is 30lb
